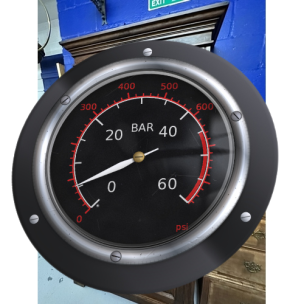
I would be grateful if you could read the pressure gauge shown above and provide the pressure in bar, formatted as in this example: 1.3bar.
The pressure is 5bar
